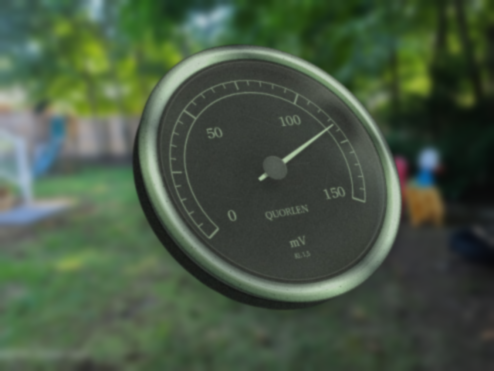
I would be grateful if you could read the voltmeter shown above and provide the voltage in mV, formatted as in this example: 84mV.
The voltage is 117.5mV
